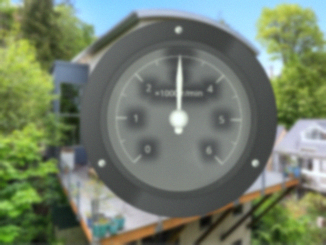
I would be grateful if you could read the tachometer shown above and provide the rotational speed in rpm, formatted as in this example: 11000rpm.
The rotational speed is 3000rpm
